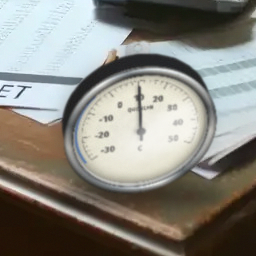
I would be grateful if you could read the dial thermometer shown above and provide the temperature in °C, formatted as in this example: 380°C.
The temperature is 10°C
